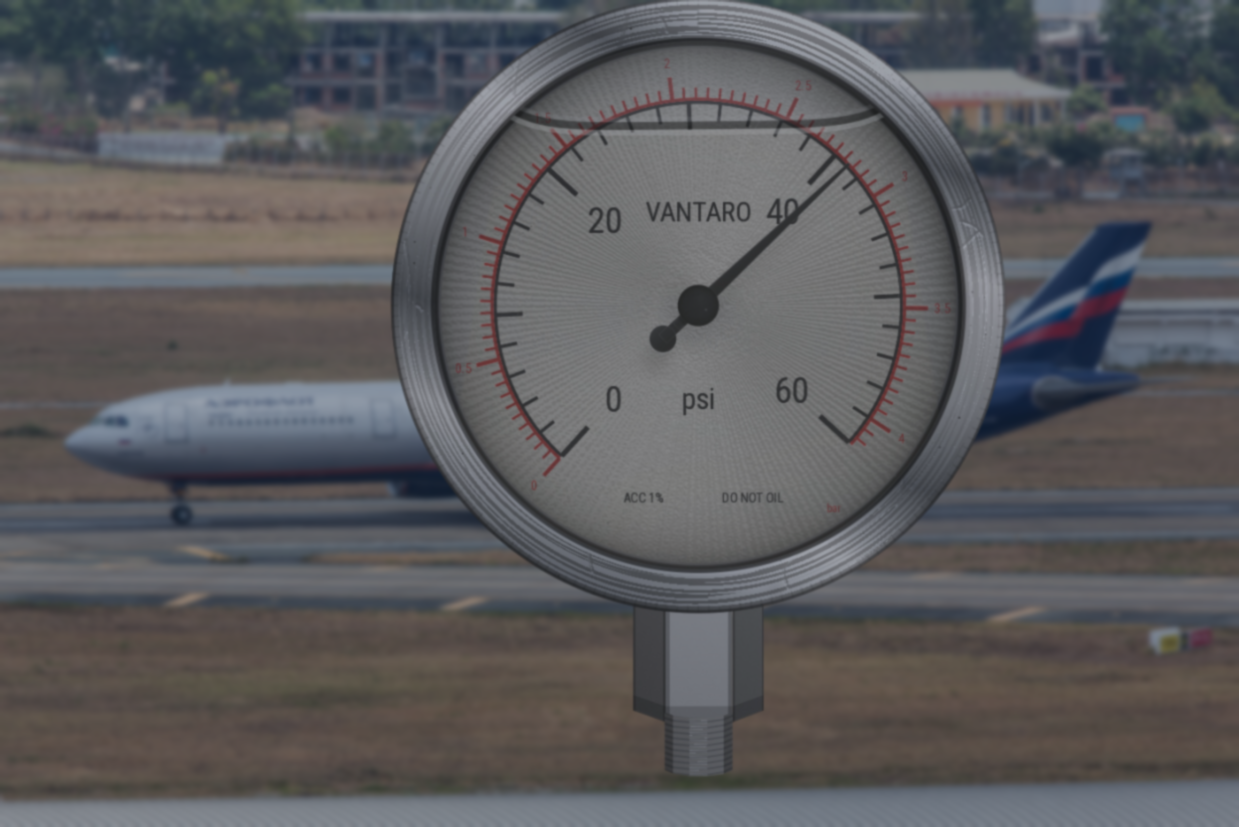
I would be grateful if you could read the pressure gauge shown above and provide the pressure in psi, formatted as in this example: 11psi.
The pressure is 41psi
